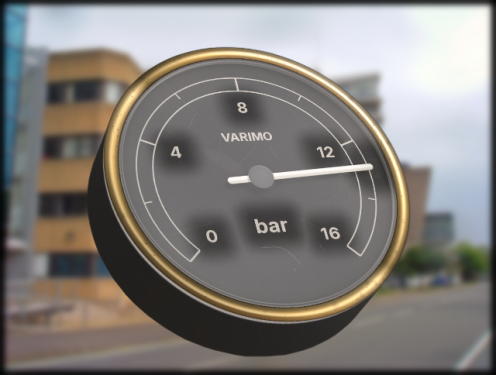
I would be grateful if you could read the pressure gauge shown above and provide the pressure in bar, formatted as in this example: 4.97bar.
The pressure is 13bar
